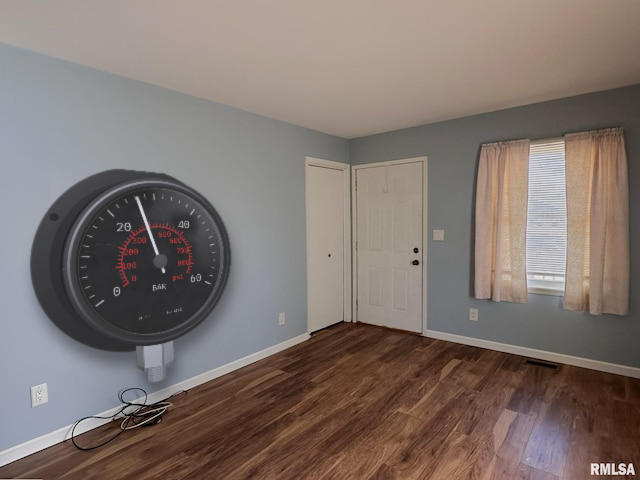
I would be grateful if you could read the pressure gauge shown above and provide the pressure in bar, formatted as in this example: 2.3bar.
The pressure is 26bar
